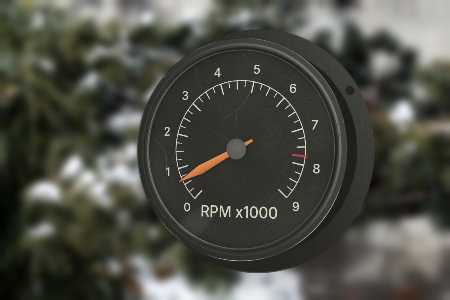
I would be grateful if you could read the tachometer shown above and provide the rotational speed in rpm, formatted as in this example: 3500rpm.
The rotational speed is 625rpm
